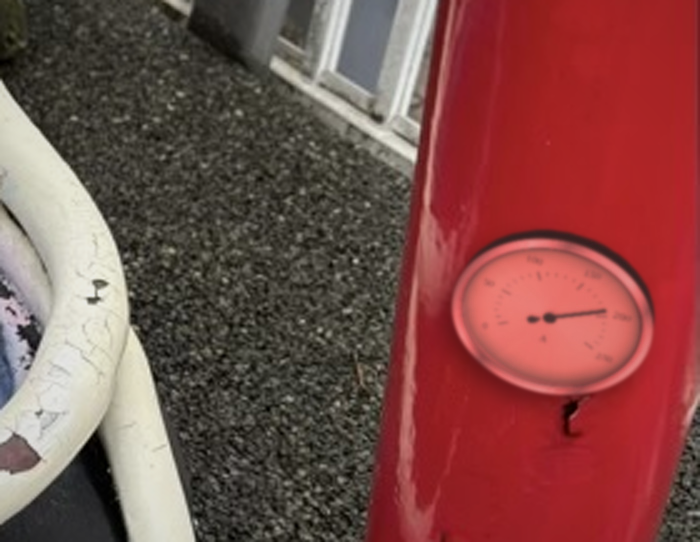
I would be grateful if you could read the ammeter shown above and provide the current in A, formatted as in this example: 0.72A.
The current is 190A
